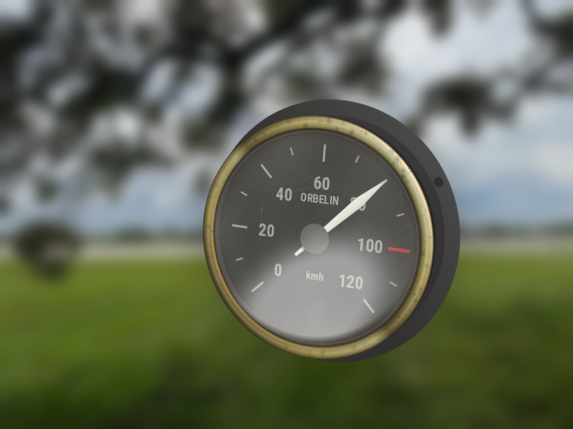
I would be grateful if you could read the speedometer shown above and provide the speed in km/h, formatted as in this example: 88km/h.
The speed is 80km/h
